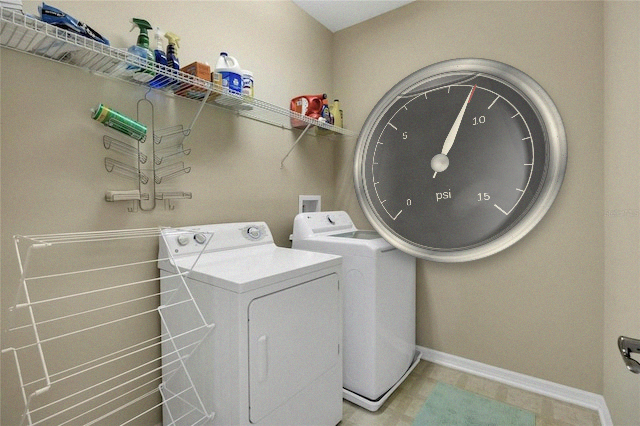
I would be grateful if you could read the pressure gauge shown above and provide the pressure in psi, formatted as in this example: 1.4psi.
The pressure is 9psi
